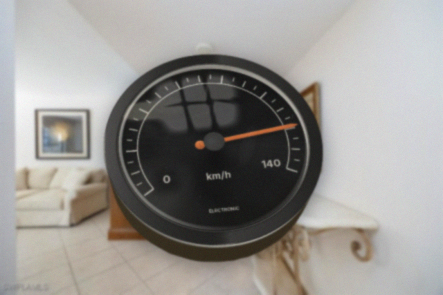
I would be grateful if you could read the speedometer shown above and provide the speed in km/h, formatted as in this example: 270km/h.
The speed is 120km/h
